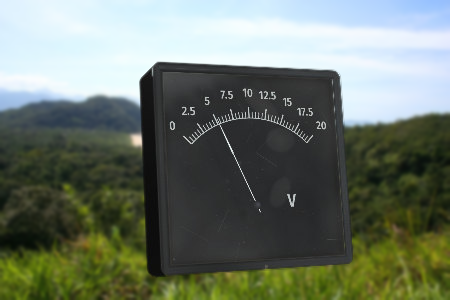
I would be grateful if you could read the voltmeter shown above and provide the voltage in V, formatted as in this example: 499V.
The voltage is 5V
